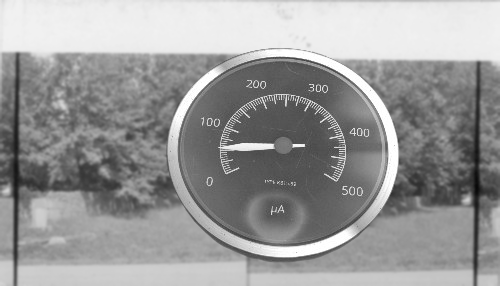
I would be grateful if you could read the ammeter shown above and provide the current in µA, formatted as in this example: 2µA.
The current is 50µA
